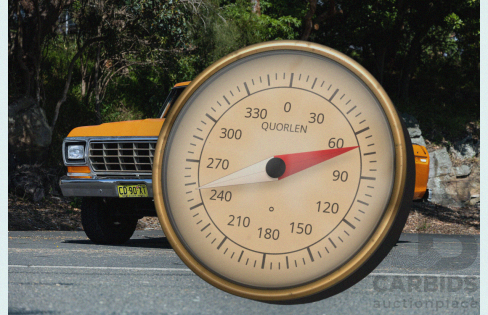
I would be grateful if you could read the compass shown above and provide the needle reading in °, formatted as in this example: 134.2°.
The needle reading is 70°
